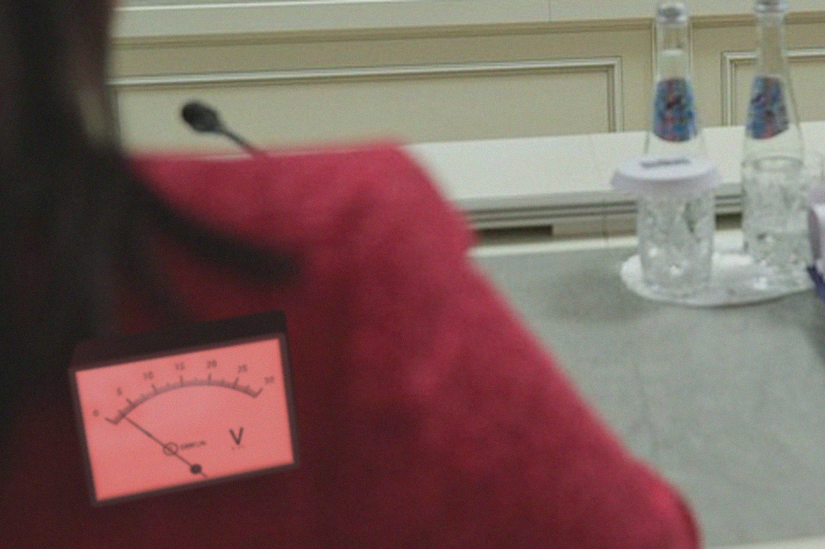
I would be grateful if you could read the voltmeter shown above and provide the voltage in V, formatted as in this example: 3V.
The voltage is 2.5V
